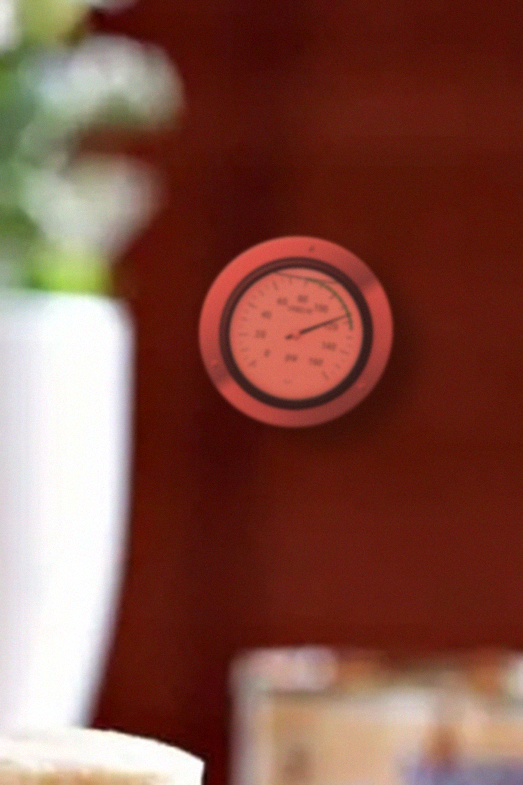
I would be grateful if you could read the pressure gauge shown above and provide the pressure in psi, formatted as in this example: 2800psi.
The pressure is 115psi
